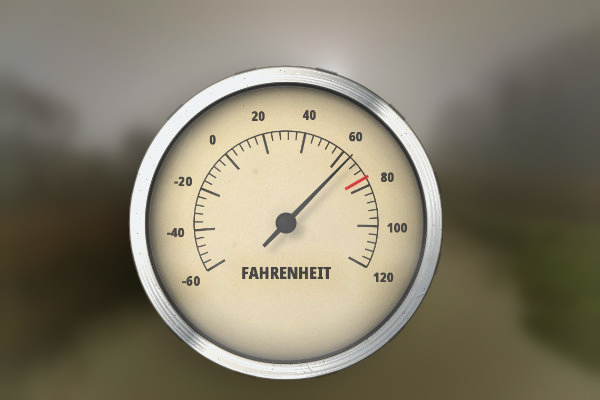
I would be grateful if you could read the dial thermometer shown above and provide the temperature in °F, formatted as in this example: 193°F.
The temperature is 64°F
